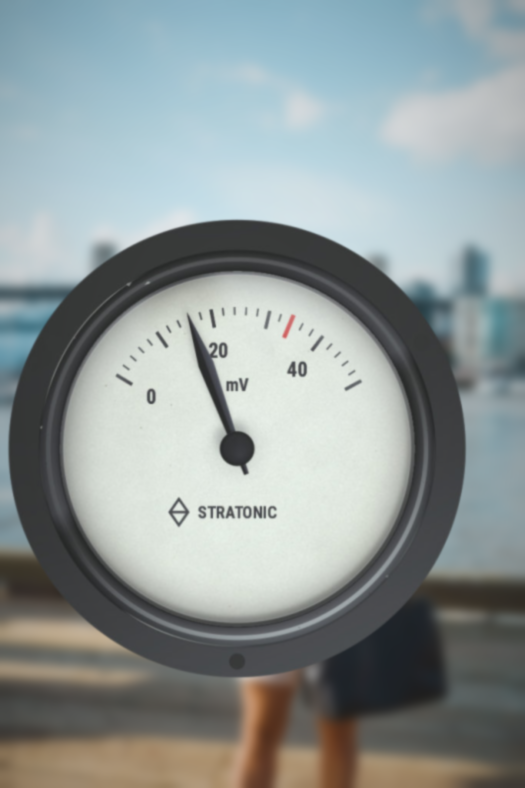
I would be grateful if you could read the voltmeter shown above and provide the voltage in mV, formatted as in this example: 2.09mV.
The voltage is 16mV
